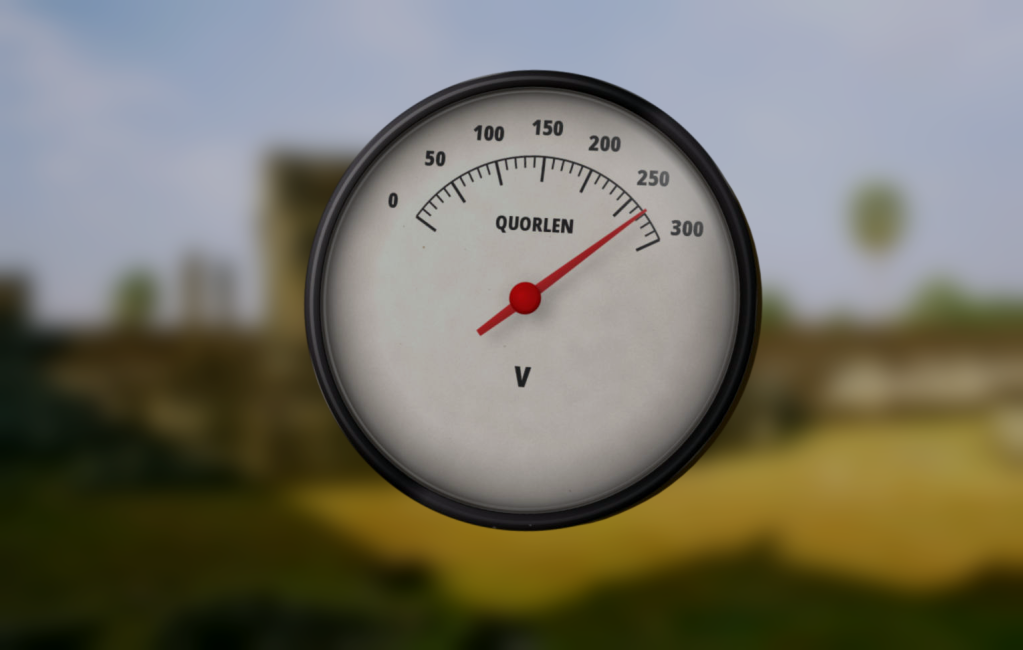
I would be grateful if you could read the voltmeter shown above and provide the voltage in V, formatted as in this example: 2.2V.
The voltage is 270V
